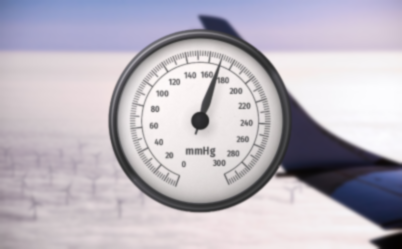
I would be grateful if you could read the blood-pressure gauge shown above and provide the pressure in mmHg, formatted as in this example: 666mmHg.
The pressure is 170mmHg
